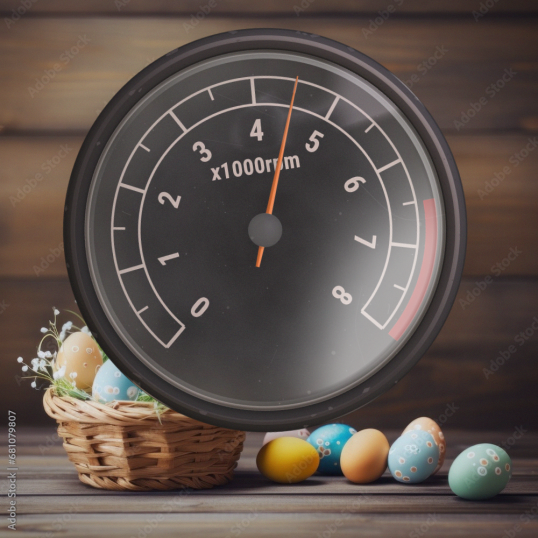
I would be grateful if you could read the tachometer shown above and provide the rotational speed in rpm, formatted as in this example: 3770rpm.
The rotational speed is 4500rpm
